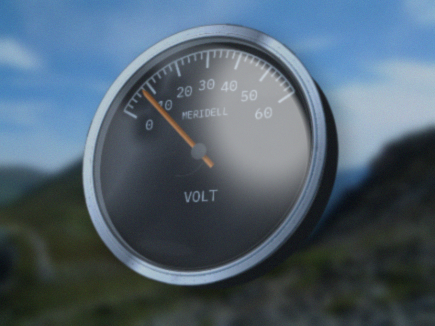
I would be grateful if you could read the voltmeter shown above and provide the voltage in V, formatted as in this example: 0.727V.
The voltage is 8V
